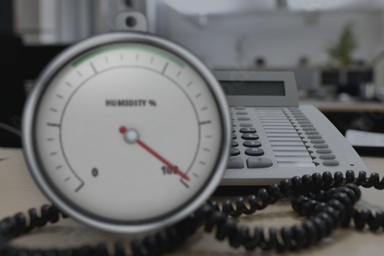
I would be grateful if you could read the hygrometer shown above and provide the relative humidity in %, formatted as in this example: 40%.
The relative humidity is 98%
